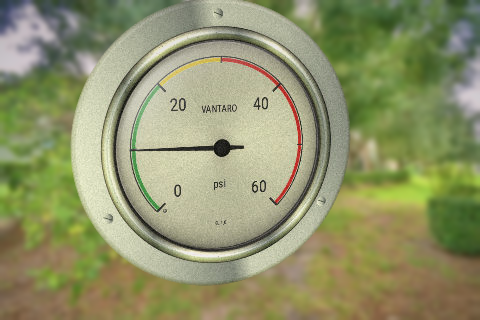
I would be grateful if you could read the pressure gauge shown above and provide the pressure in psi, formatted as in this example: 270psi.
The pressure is 10psi
